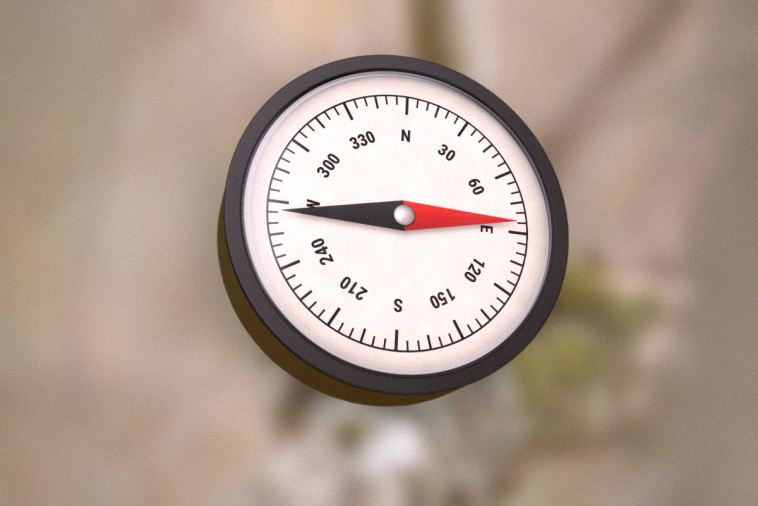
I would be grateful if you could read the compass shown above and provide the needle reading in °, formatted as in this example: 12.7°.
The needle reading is 85°
